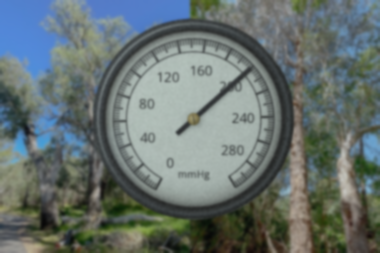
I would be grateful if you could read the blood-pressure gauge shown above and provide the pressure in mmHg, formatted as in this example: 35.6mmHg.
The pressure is 200mmHg
